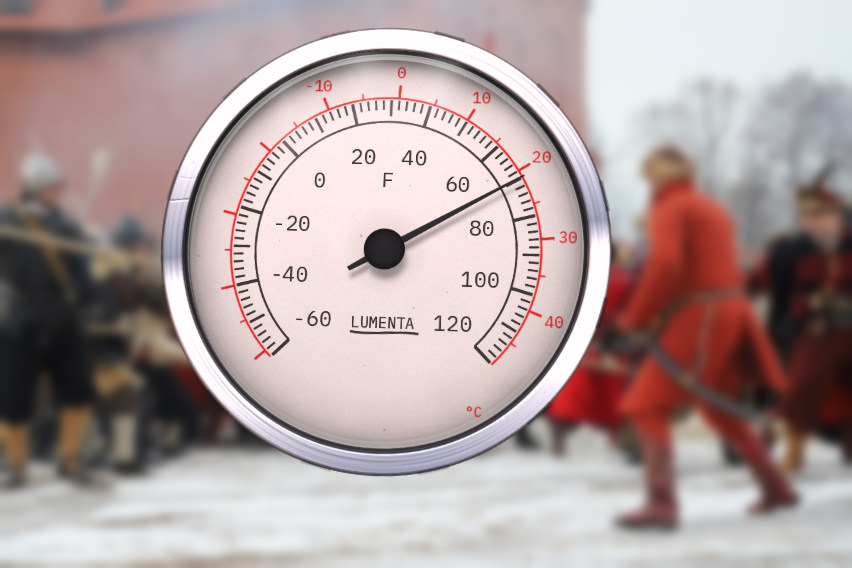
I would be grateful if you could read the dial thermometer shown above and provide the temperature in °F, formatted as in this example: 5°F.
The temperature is 70°F
